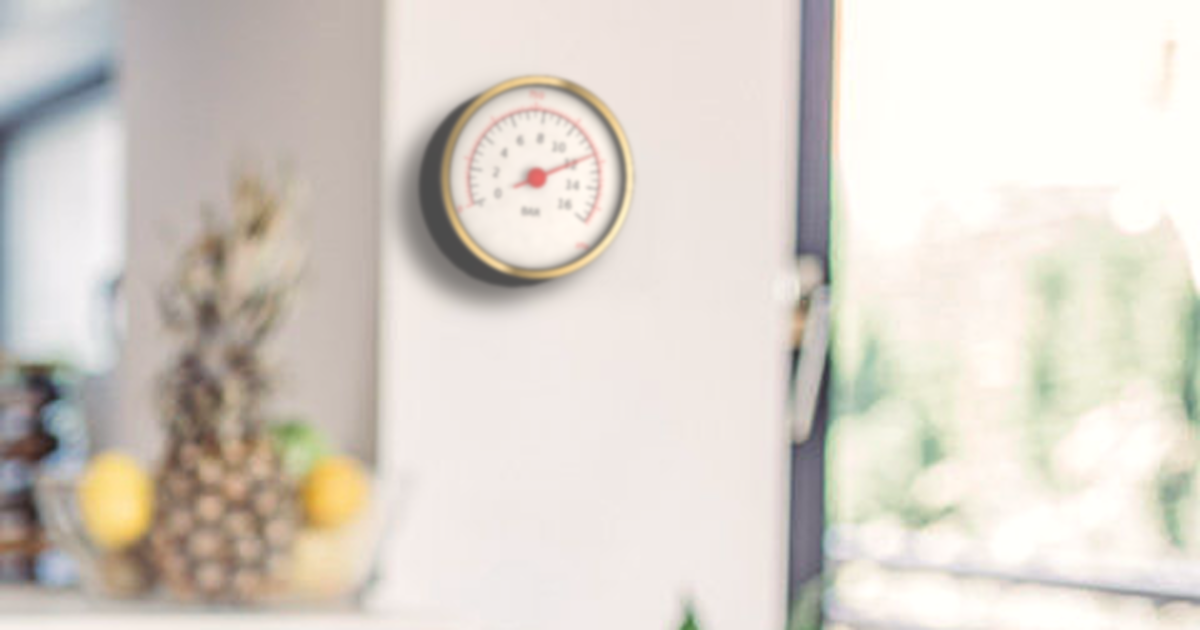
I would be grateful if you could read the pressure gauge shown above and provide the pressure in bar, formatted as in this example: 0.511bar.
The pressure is 12bar
